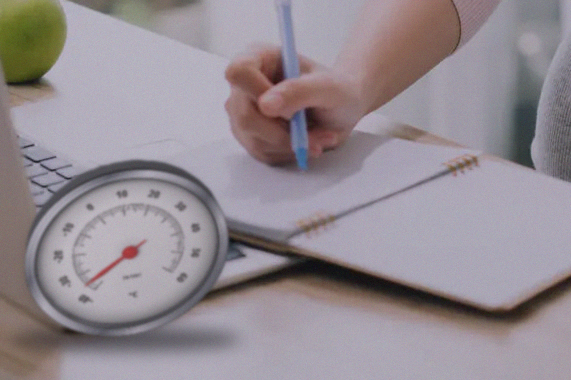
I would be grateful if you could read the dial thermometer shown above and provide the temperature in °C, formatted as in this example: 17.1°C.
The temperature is -35°C
